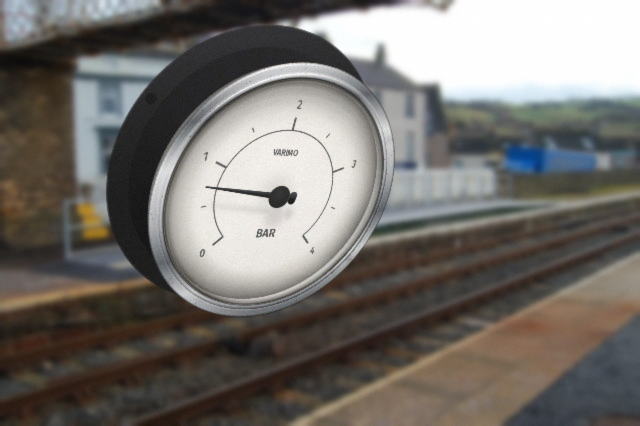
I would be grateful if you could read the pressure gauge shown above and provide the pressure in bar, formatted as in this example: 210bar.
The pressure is 0.75bar
